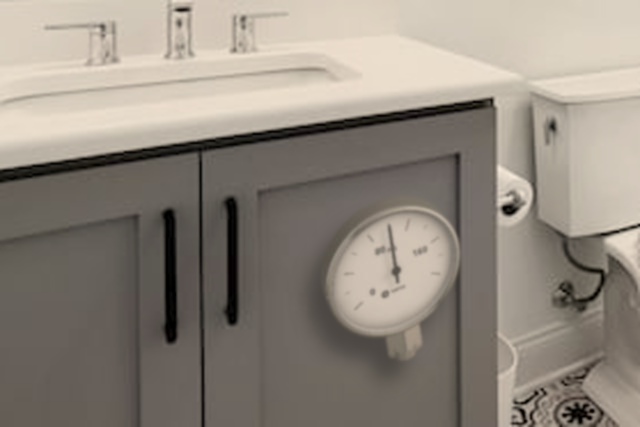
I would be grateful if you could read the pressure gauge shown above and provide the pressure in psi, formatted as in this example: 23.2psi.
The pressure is 100psi
